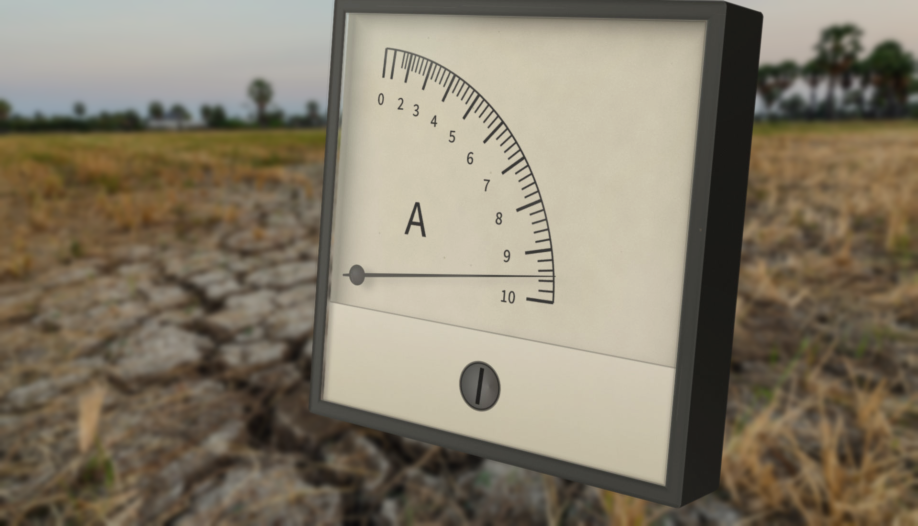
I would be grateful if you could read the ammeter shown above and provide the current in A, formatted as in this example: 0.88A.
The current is 9.5A
